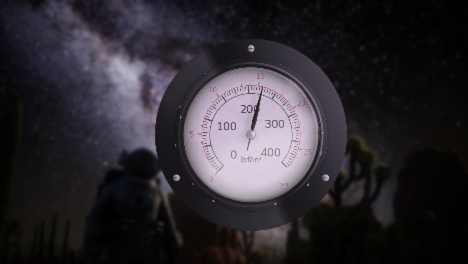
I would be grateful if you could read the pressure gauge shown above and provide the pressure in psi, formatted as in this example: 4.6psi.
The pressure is 225psi
